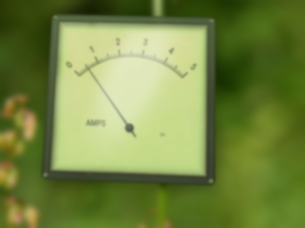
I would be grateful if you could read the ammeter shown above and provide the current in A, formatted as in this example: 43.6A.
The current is 0.5A
